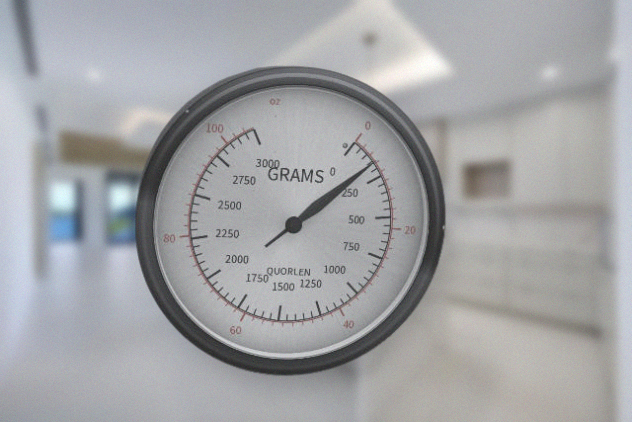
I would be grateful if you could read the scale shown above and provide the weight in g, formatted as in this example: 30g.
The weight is 150g
